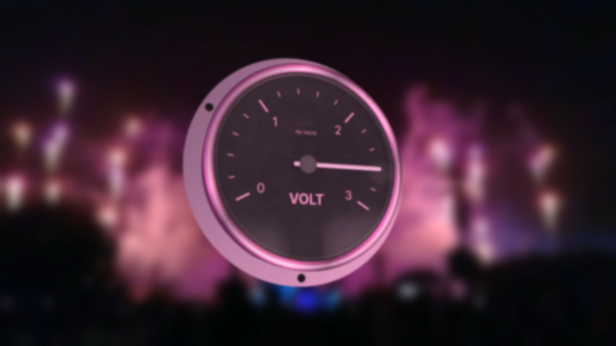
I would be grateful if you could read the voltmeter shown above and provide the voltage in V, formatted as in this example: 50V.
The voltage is 2.6V
